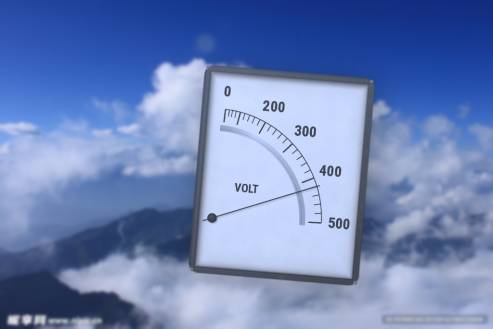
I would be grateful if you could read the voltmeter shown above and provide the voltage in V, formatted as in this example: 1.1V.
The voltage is 420V
